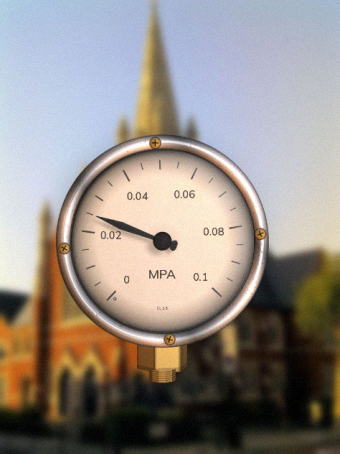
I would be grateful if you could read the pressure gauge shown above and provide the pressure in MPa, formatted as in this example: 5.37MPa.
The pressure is 0.025MPa
